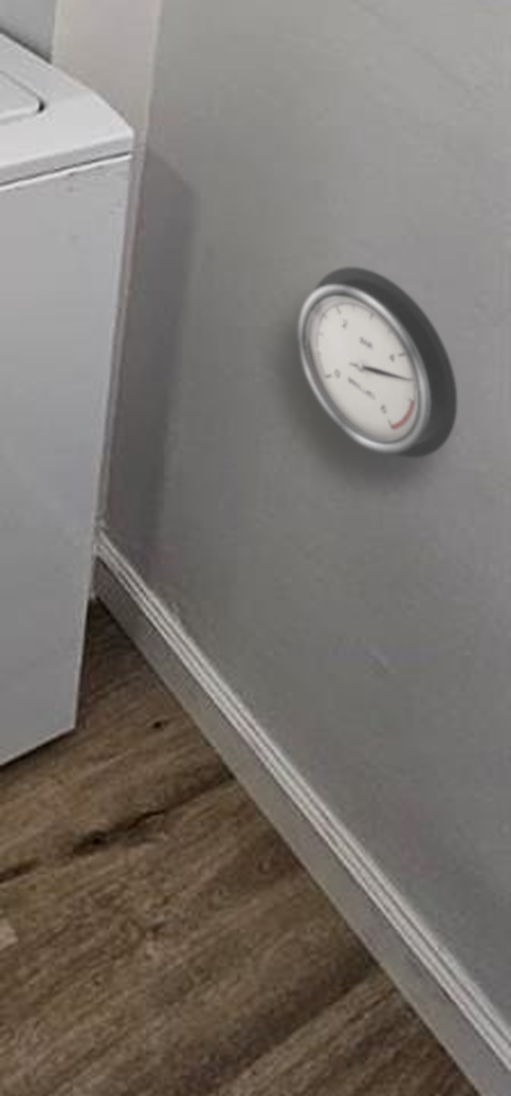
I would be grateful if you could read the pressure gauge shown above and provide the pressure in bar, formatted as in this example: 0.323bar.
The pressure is 4.5bar
